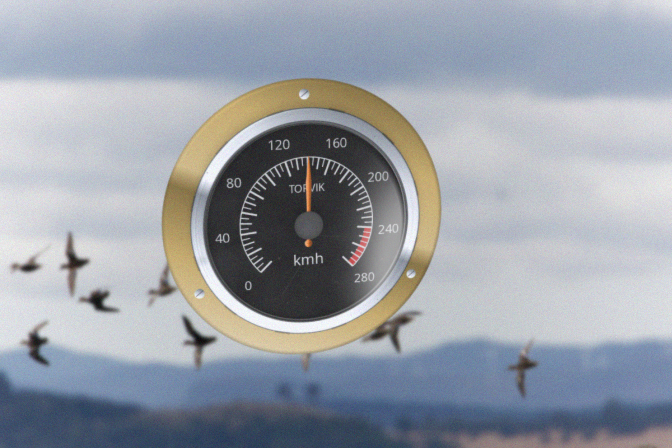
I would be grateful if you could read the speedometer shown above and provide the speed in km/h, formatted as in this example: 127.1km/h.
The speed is 140km/h
